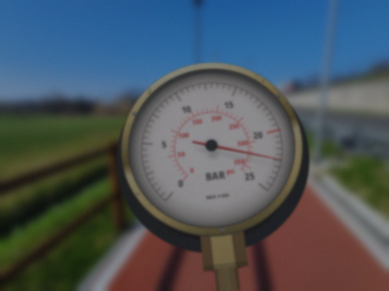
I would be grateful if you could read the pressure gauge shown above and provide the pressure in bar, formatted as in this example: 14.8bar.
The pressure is 22.5bar
